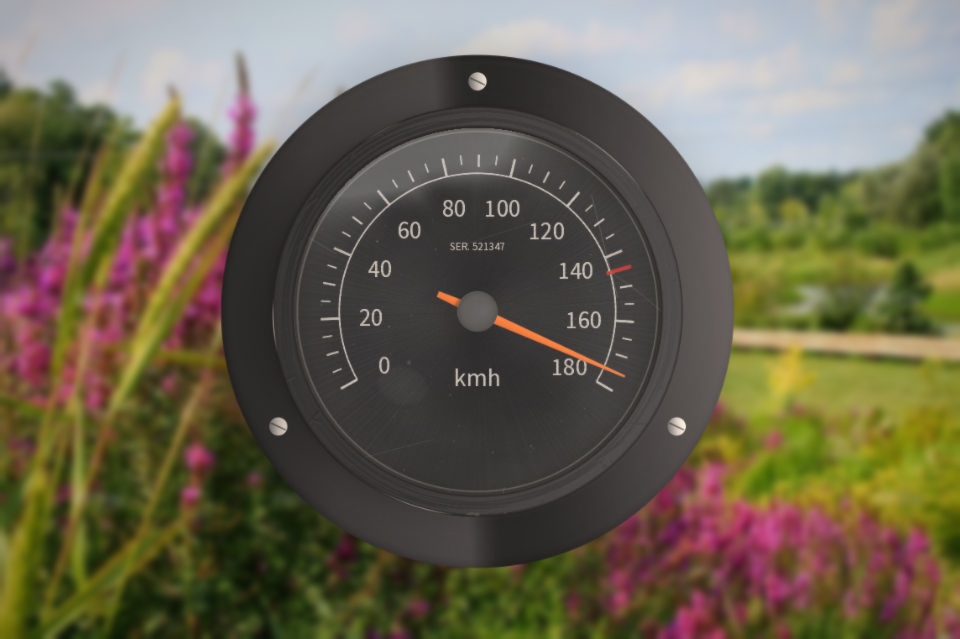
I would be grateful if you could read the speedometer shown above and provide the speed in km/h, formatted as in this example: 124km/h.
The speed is 175km/h
